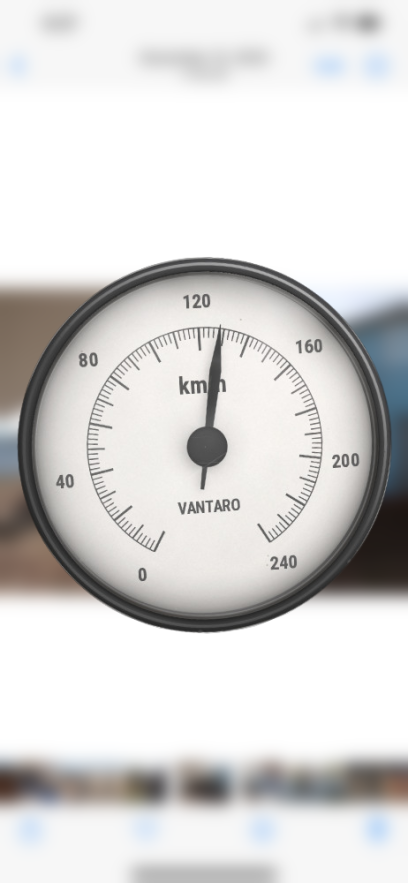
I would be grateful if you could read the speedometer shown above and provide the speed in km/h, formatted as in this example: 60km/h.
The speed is 128km/h
